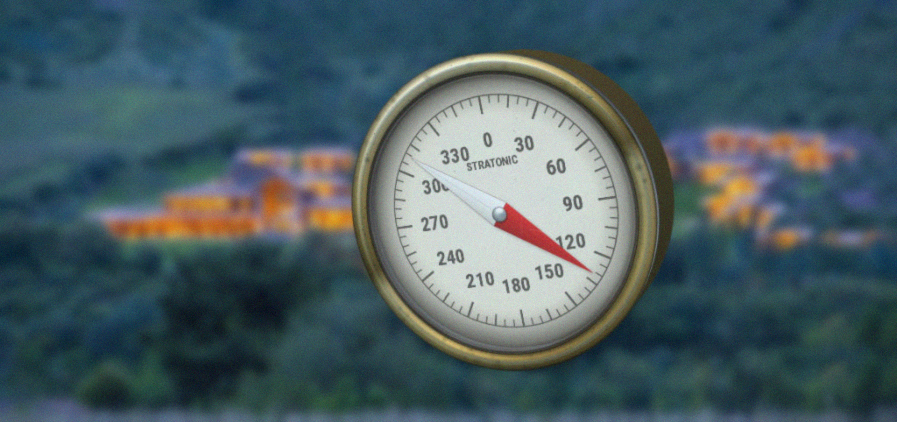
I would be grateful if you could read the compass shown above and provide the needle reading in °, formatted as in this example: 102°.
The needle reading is 130°
